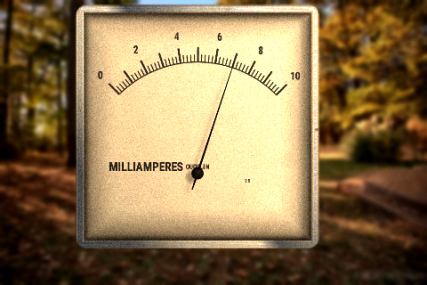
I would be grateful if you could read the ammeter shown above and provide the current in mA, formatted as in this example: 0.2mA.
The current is 7mA
